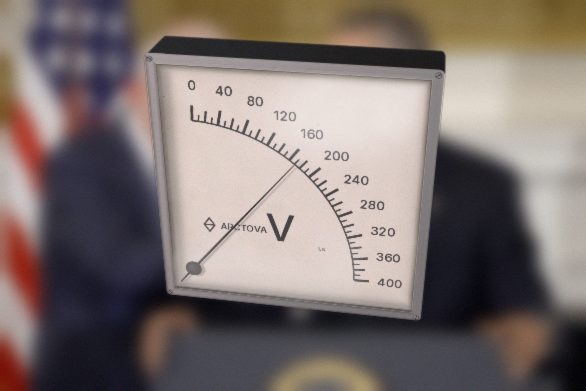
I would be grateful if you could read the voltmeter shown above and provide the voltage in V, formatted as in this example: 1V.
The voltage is 170V
